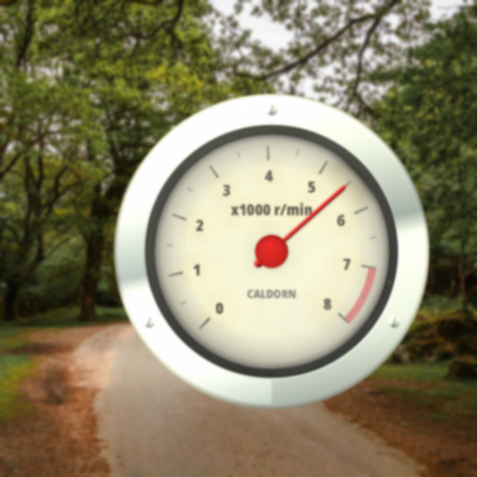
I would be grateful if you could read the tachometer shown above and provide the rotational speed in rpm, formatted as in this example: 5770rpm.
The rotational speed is 5500rpm
